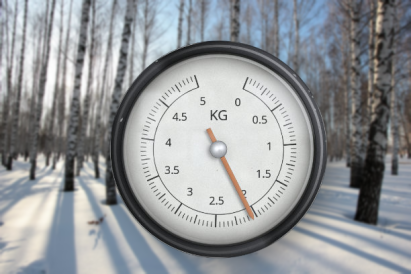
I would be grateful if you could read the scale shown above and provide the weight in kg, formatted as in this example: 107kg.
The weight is 2.05kg
